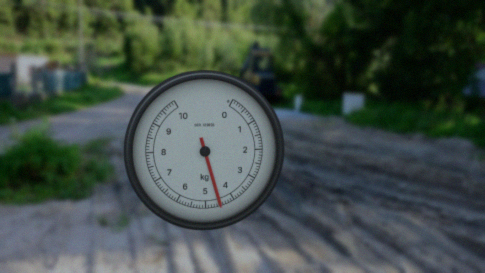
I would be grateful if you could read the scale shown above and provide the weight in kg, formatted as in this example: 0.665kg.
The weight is 4.5kg
